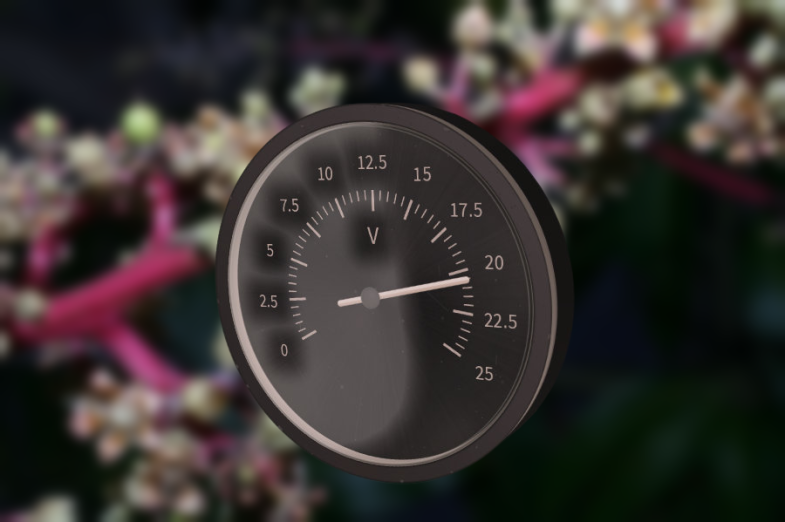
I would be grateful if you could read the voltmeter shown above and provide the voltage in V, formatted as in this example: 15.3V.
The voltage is 20.5V
